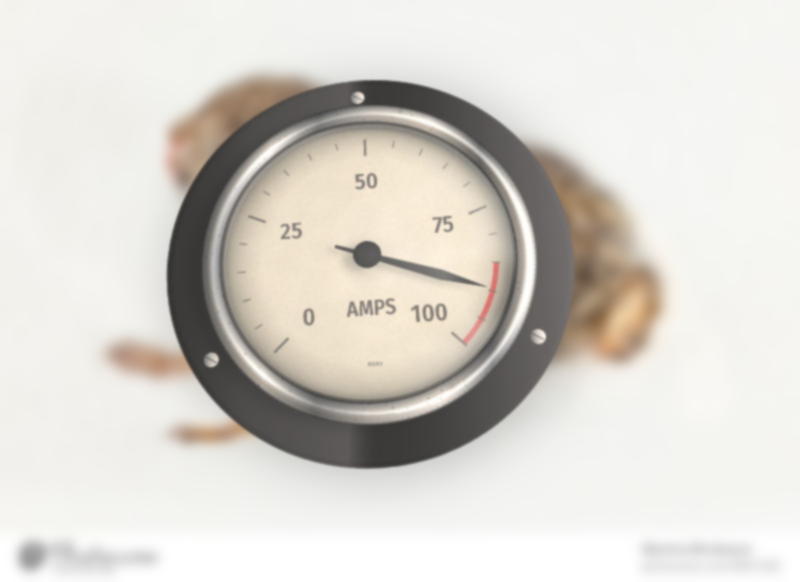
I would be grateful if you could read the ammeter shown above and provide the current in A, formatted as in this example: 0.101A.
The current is 90A
